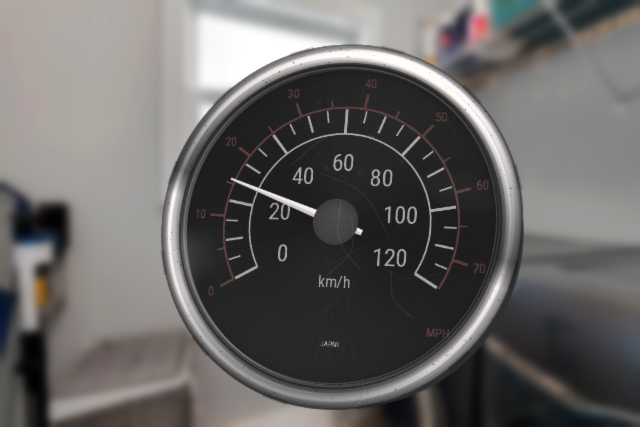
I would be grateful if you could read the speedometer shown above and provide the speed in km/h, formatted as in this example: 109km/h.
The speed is 25km/h
